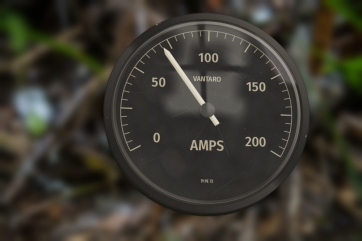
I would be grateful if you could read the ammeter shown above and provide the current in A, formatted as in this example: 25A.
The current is 70A
